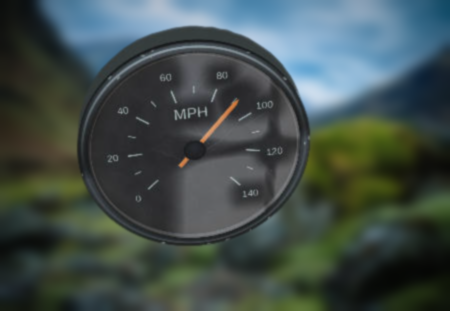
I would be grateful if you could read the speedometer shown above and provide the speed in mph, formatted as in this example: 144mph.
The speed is 90mph
